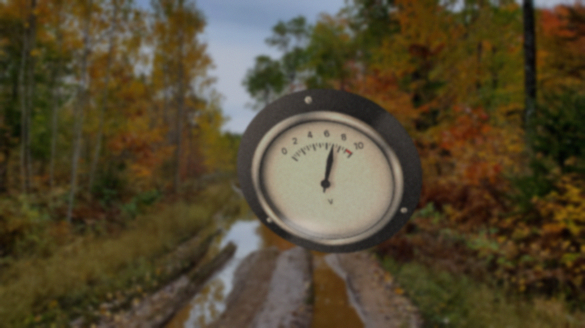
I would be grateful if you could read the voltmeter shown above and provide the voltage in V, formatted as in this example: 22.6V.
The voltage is 7V
